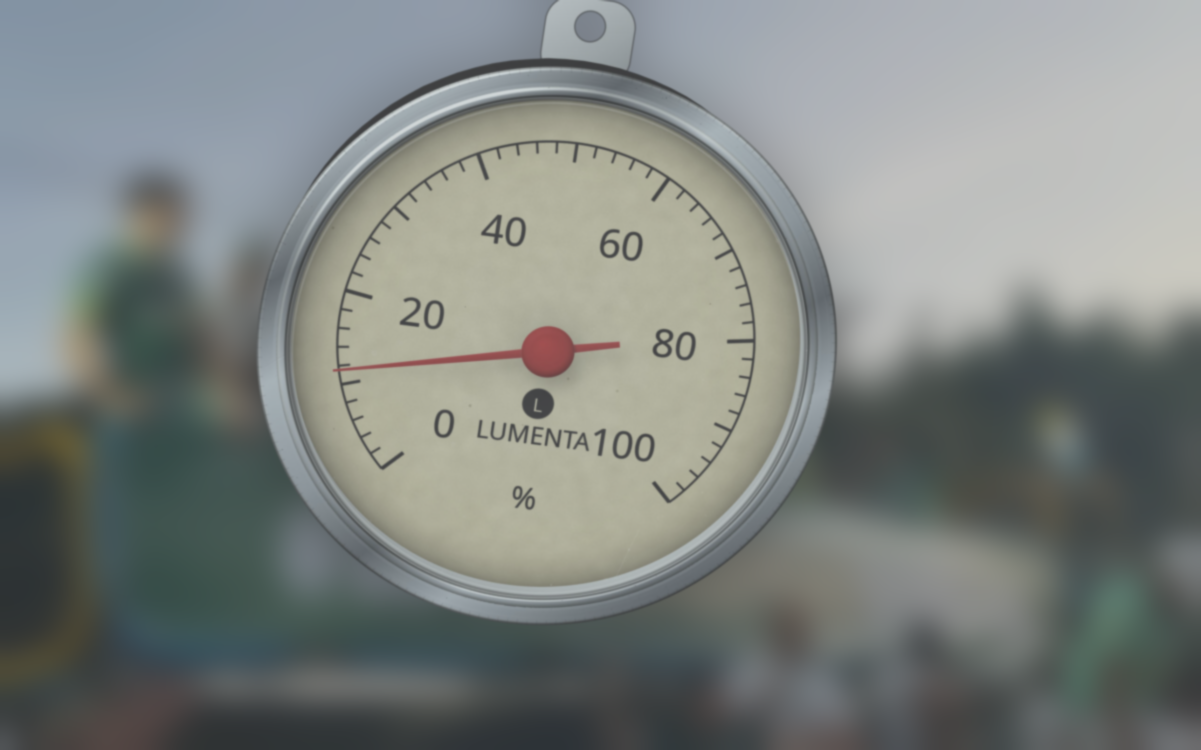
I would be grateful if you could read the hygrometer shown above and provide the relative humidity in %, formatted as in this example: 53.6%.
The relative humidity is 12%
